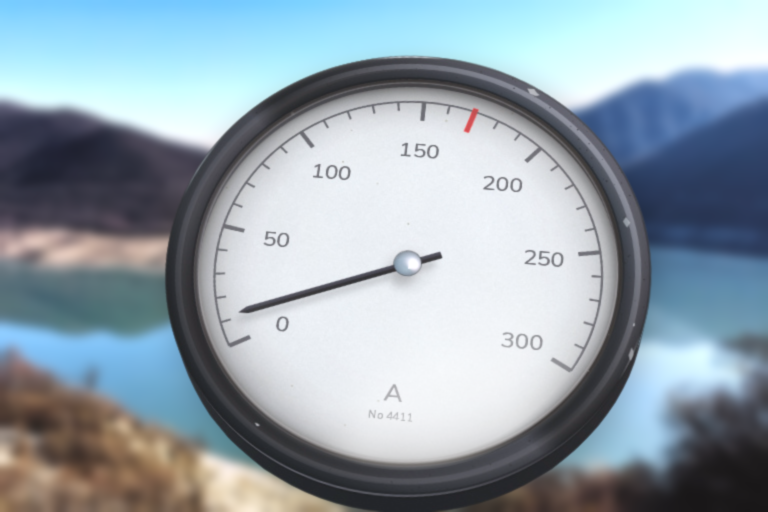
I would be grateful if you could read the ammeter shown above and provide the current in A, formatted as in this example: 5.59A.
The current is 10A
